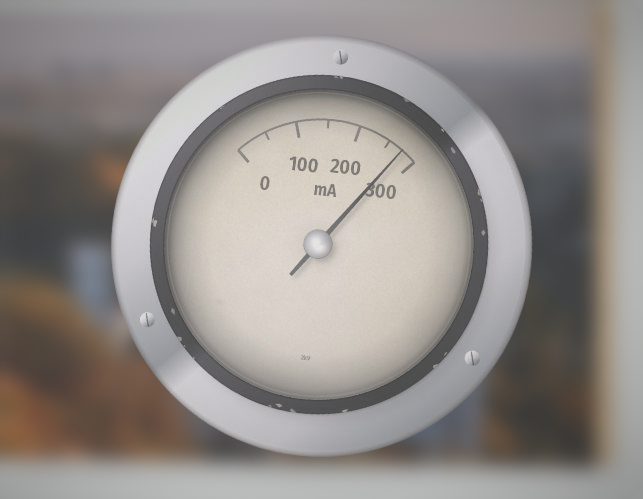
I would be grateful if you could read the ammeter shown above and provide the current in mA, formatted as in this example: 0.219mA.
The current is 275mA
